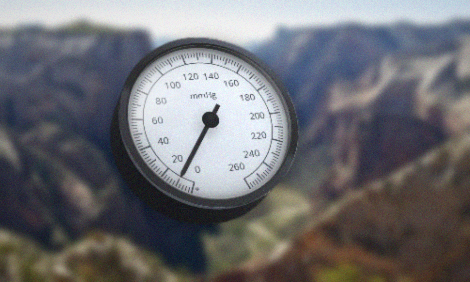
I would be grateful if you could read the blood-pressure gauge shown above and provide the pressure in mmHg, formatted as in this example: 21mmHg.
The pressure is 10mmHg
